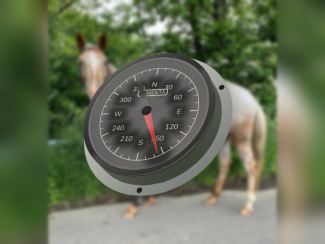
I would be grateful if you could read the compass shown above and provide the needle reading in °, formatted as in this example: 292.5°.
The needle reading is 155°
